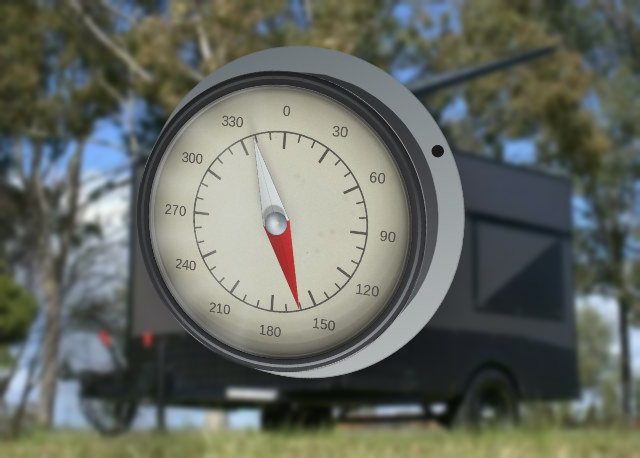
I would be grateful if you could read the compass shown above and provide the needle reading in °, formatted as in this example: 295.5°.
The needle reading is 160°
